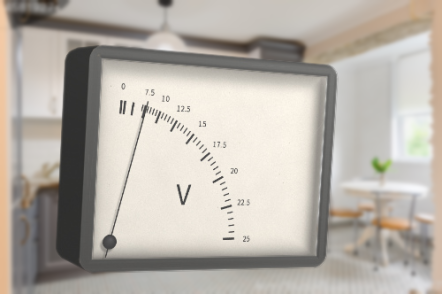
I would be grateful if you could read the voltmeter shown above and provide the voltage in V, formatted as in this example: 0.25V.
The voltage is 7.5V
